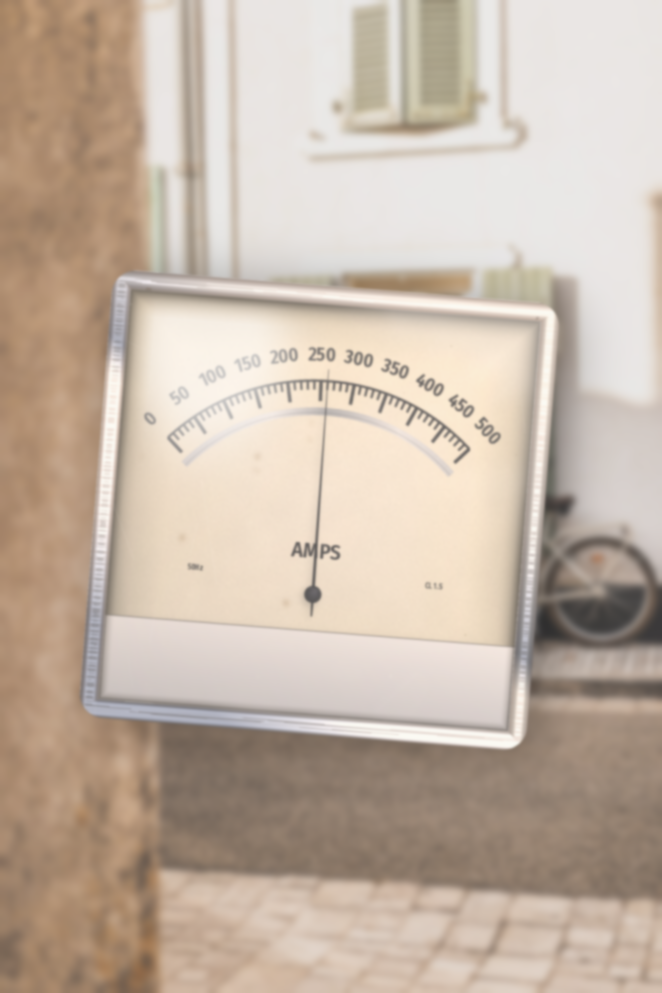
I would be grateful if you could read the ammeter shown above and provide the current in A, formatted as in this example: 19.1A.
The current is 260A
